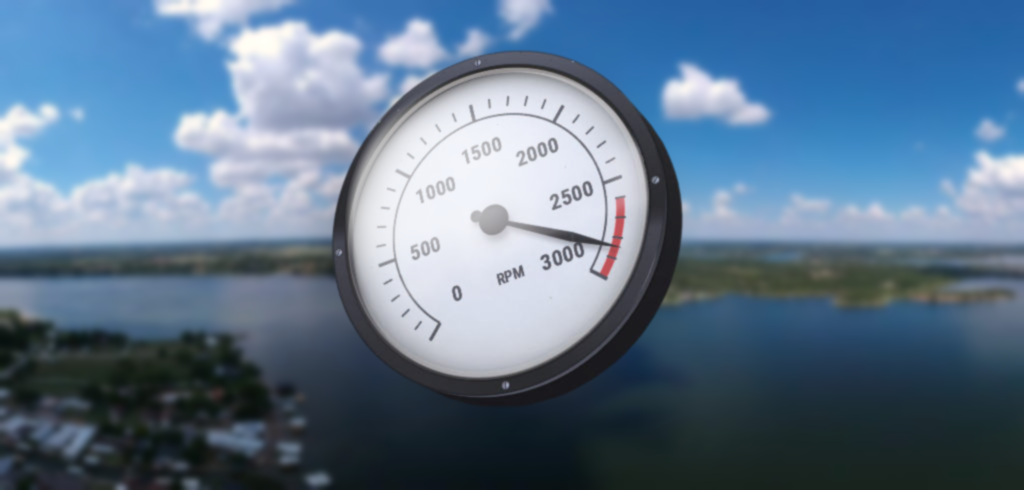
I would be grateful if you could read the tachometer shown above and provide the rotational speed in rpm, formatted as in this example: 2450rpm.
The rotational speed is 2850rpm
